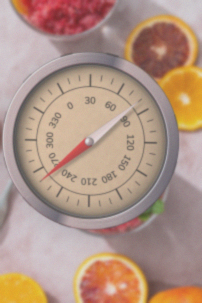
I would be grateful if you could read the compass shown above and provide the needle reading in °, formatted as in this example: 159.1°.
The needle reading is 260°
